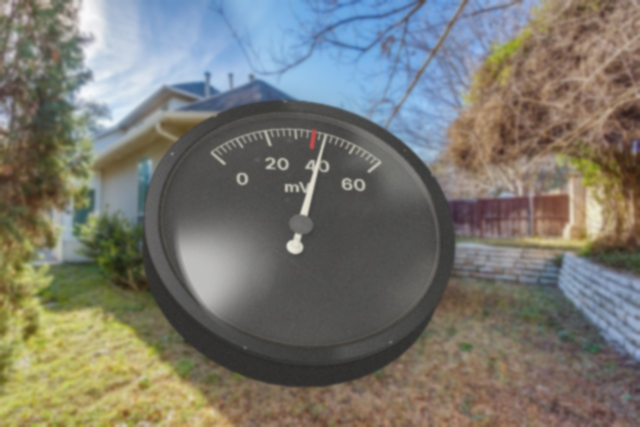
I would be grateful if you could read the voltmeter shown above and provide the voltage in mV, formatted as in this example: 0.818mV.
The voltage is 40mV
